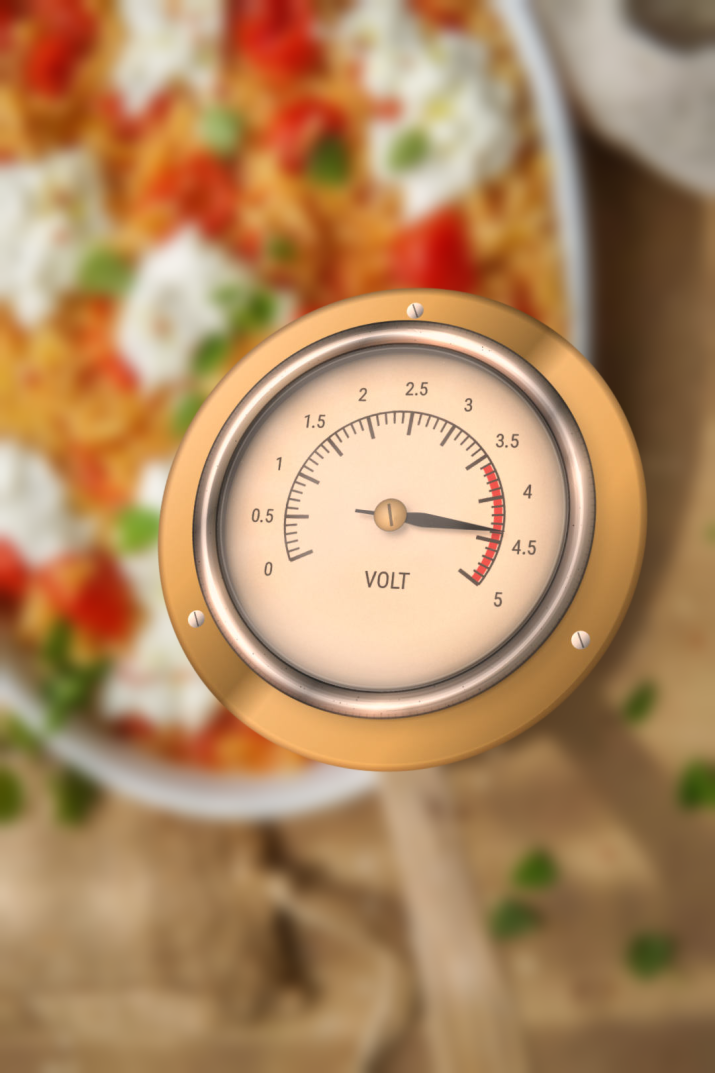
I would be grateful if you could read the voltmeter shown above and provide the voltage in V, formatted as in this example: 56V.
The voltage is 4.4V
